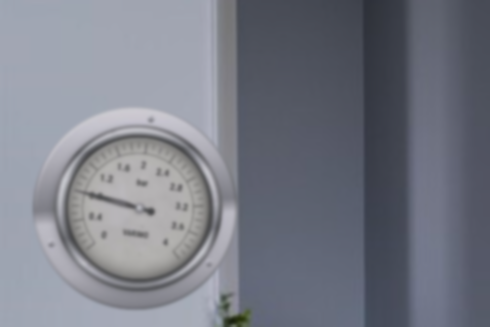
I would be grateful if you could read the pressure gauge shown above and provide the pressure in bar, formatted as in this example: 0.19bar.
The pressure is 0.8bar
